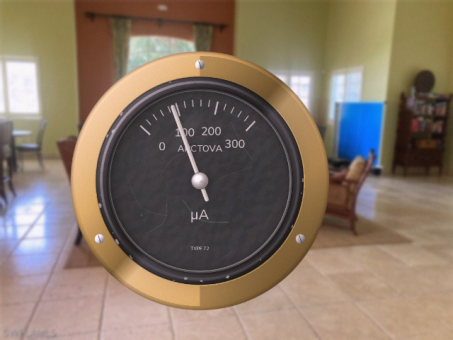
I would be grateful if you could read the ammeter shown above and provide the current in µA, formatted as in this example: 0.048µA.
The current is 90µA
